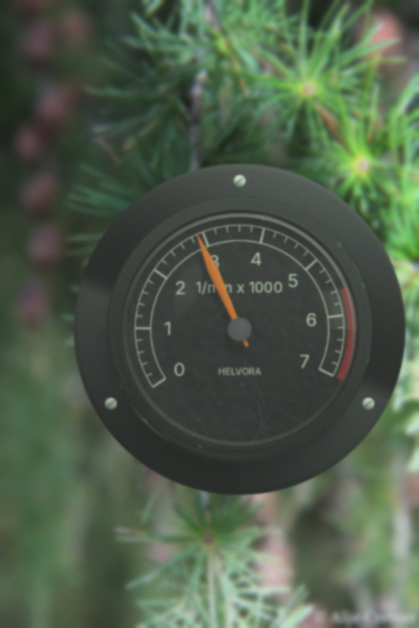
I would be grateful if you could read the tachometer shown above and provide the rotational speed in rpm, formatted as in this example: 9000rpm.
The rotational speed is 2900rpm
